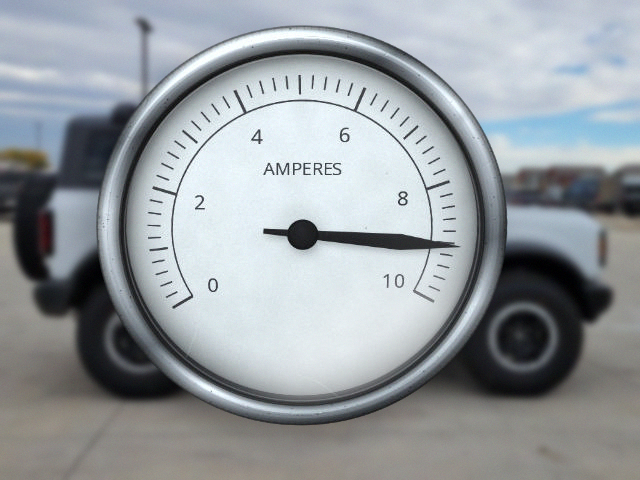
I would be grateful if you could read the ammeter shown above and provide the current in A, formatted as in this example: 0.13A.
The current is 9A
